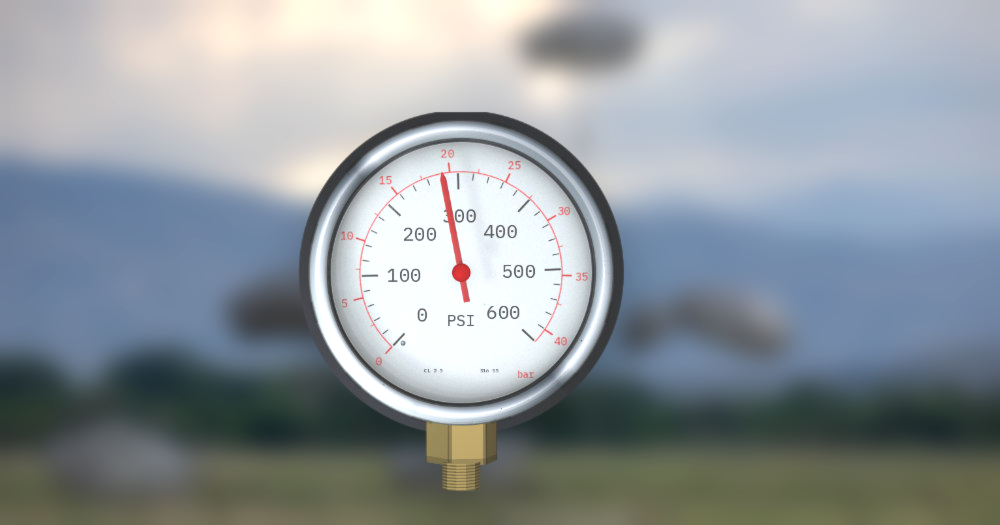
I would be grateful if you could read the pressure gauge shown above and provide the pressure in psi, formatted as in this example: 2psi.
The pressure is 280psi
